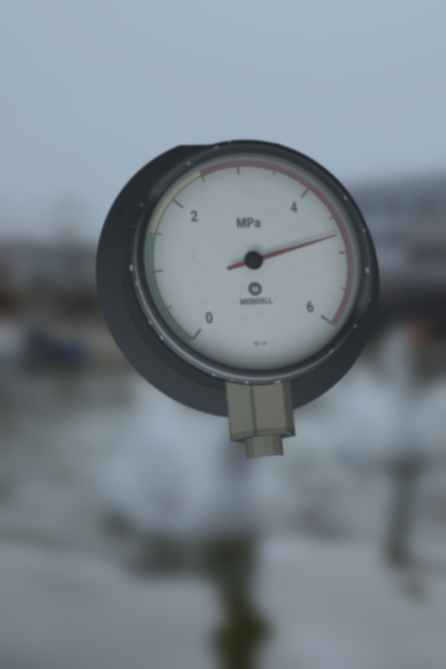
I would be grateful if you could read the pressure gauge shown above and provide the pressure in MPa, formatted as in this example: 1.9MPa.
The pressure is 4.75MPa
